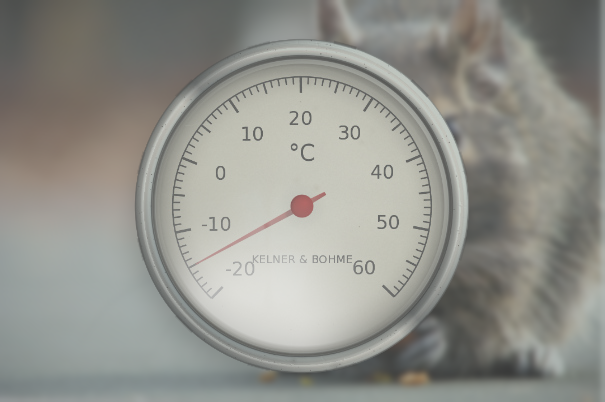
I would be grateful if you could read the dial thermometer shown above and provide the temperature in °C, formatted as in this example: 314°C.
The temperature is -15°C
